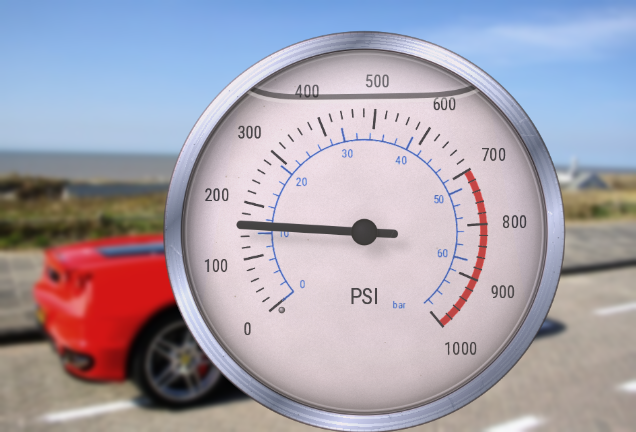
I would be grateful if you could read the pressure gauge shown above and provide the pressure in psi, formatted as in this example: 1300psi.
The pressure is 160psi
